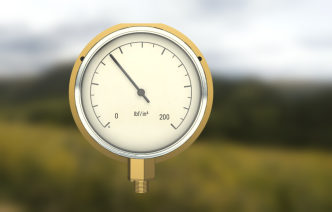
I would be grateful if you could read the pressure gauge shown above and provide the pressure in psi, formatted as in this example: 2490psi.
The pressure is 70psi
